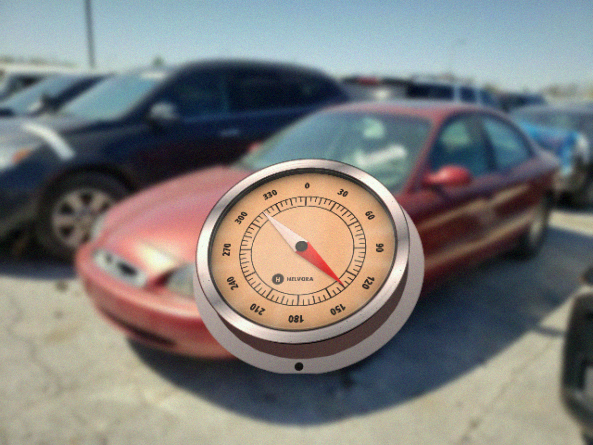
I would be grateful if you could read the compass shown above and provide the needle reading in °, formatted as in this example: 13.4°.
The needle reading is 135°
